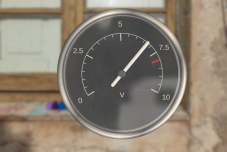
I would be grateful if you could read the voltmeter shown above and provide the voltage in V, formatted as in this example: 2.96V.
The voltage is 6.75V
